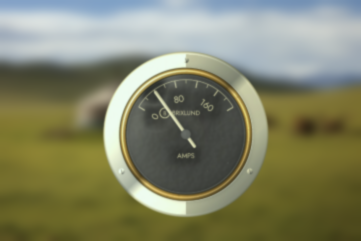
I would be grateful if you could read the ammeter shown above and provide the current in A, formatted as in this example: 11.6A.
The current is 40A
